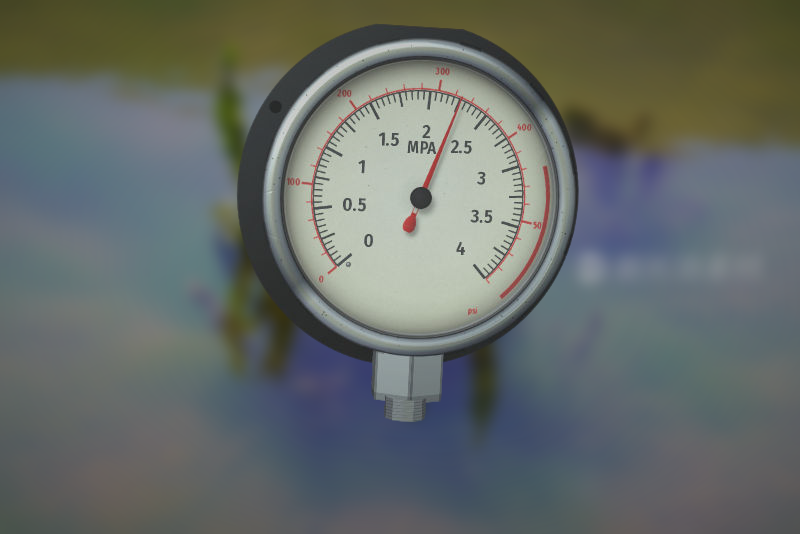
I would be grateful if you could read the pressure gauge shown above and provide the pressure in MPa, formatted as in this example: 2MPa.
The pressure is 2.25MPa
